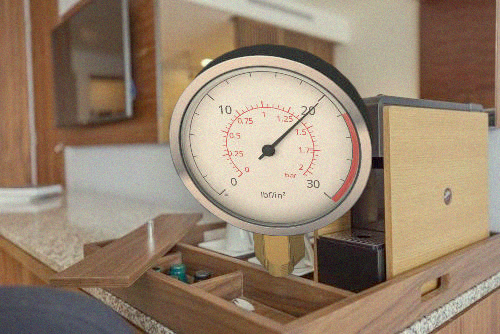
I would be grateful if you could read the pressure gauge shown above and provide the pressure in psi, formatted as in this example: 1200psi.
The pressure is 20psi
